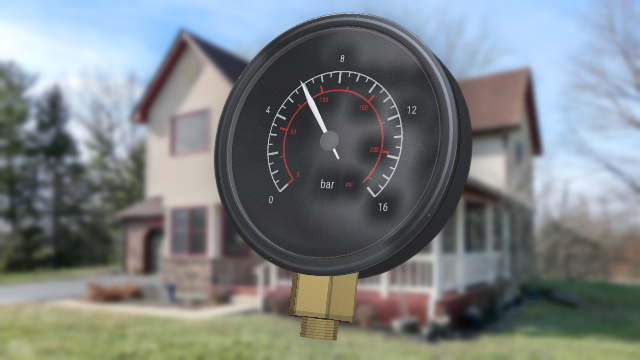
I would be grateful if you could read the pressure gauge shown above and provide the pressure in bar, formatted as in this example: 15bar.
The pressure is 6bar
